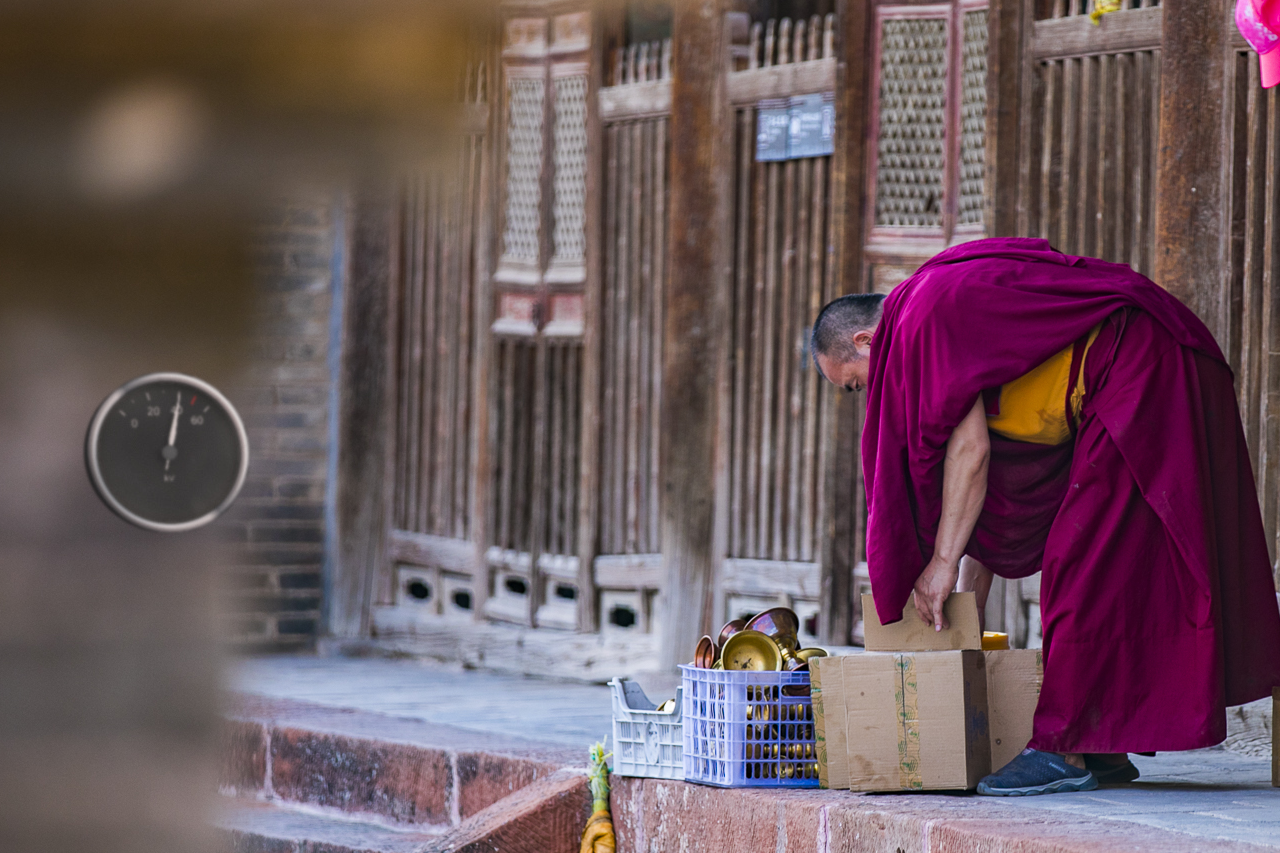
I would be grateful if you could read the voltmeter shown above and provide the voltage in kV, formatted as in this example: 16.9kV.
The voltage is 40kV
